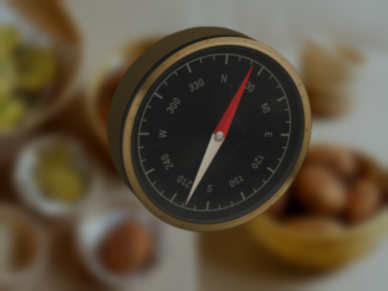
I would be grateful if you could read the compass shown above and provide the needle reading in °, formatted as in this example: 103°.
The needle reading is 20°
